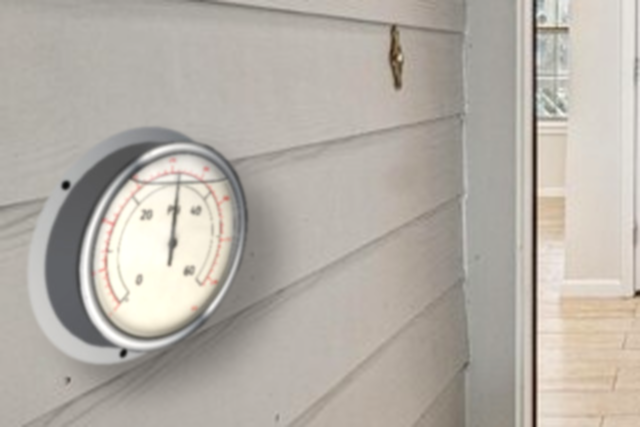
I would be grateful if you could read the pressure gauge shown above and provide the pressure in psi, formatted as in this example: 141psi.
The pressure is 30psi
